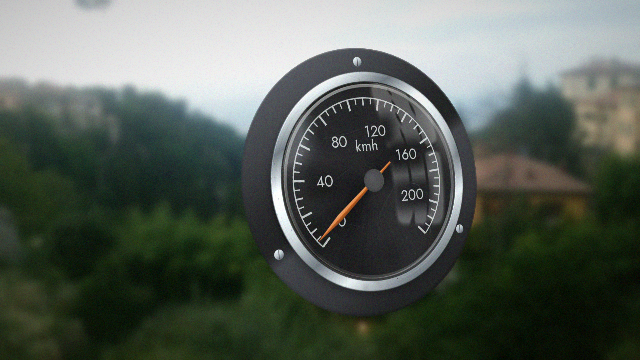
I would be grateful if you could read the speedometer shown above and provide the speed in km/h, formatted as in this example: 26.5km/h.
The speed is 5km/h
